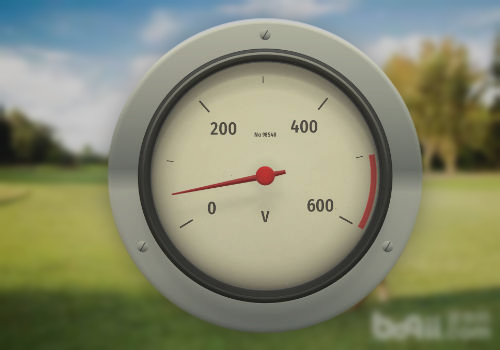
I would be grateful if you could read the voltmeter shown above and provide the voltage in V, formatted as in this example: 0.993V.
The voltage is 50V
